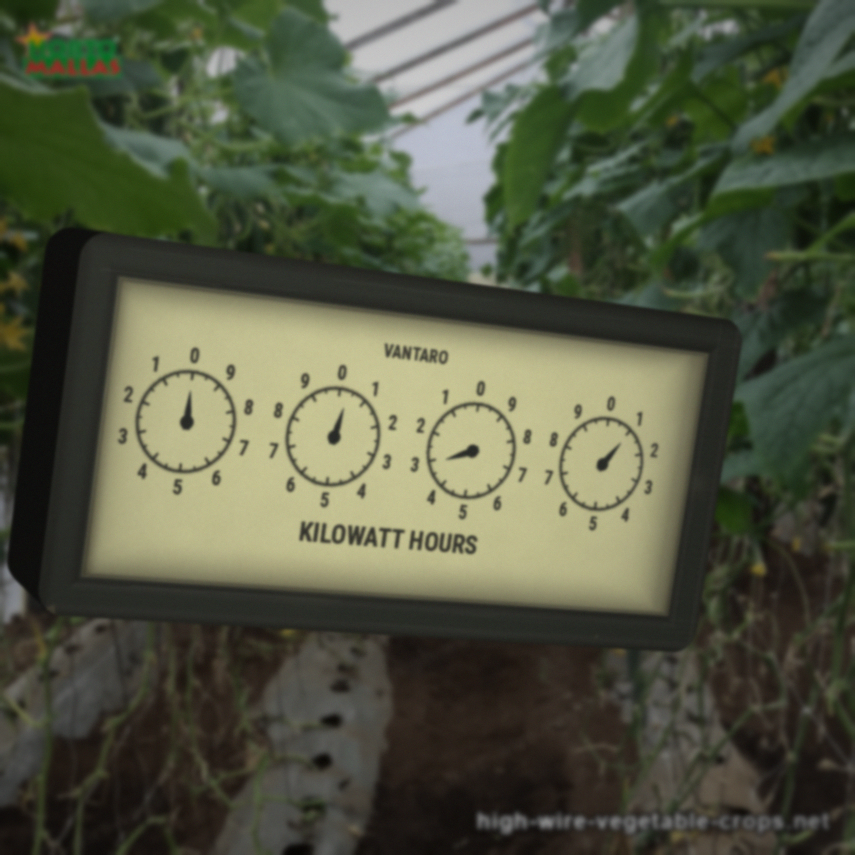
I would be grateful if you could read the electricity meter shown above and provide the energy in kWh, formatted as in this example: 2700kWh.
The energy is 31kWh
